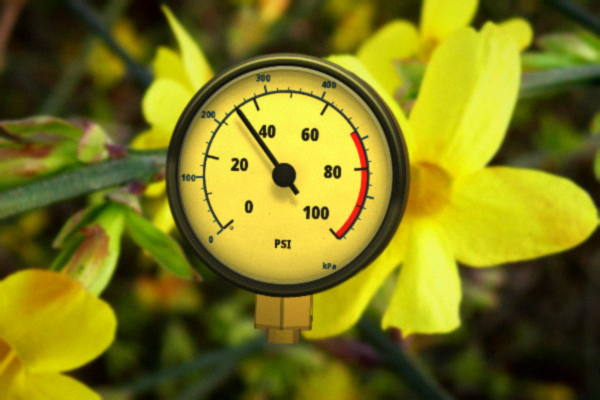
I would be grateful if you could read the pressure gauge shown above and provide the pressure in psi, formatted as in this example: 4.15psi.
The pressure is 35psi
